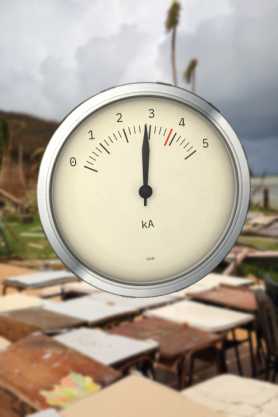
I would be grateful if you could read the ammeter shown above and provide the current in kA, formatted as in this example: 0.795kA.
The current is 2.8kA
